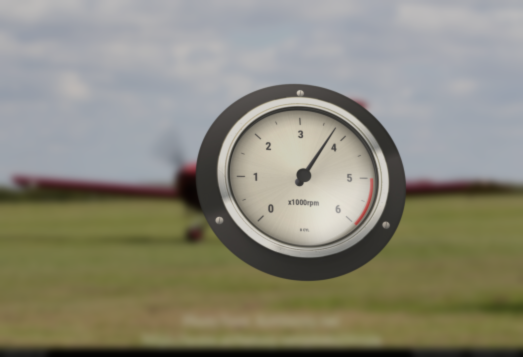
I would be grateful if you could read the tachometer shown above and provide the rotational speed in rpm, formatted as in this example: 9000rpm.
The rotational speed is 3750rpm
